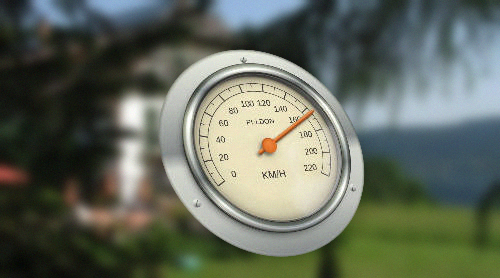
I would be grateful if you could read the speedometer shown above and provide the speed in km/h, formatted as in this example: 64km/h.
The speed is 165km/h
